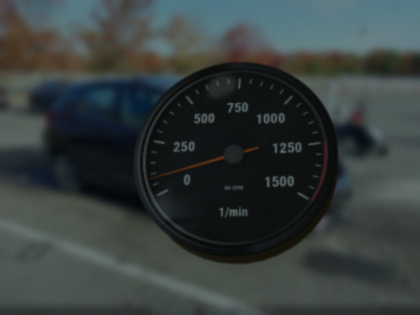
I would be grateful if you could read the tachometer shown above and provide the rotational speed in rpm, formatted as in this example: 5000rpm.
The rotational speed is 75rpm
